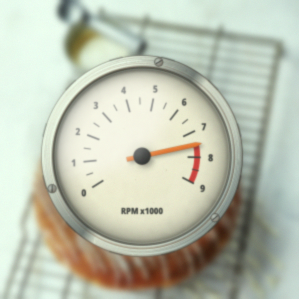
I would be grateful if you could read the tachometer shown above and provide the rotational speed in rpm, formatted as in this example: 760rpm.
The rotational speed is 7500rpm
